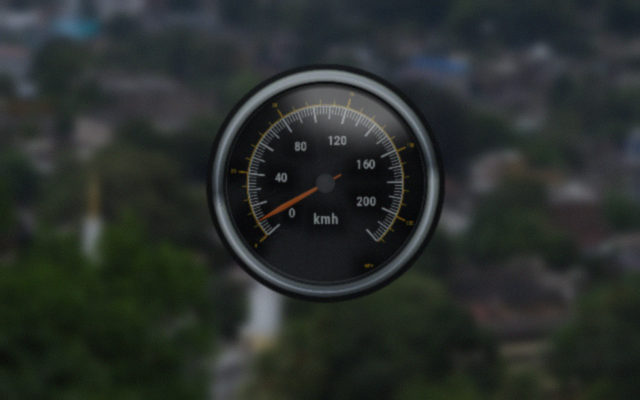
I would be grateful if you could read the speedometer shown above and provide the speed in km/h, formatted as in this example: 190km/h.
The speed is 10km/h
